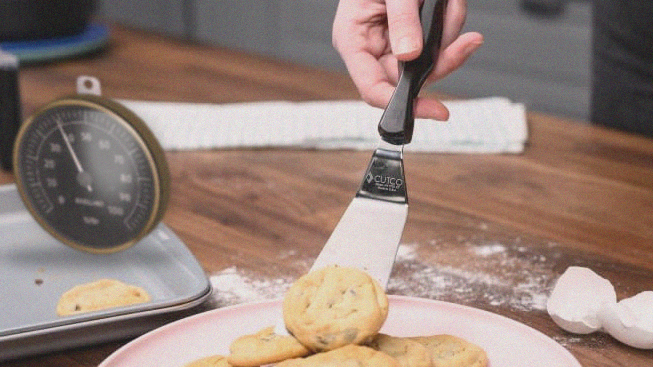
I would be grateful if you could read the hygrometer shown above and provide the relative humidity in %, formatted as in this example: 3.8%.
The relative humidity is 40%
